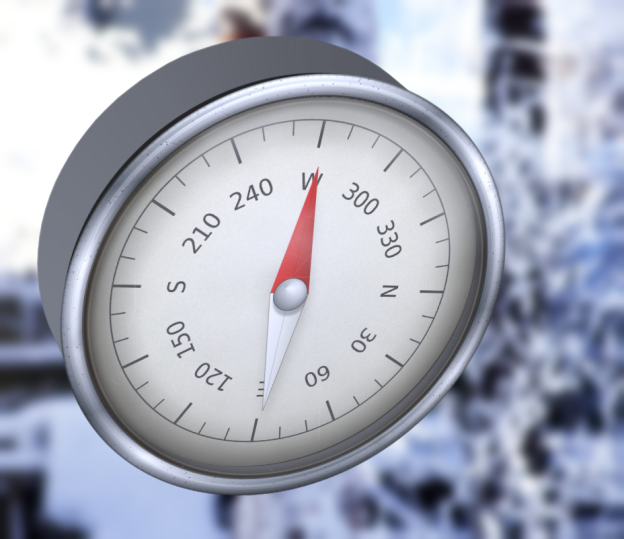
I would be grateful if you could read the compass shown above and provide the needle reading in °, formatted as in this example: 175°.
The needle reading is 270°
